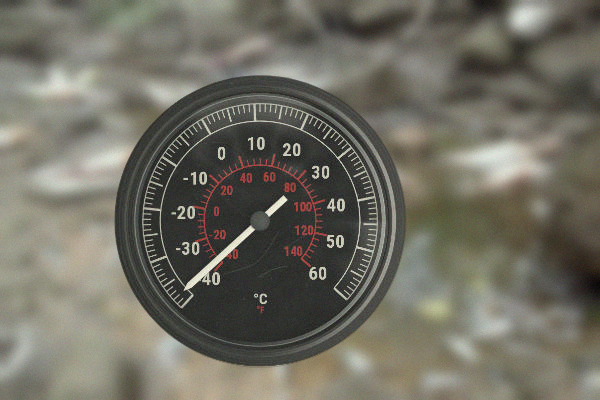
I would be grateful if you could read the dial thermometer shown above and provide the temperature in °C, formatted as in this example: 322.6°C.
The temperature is -38°C
